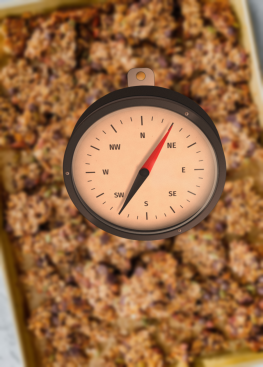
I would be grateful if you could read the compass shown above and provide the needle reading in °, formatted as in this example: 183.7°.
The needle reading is 30°
